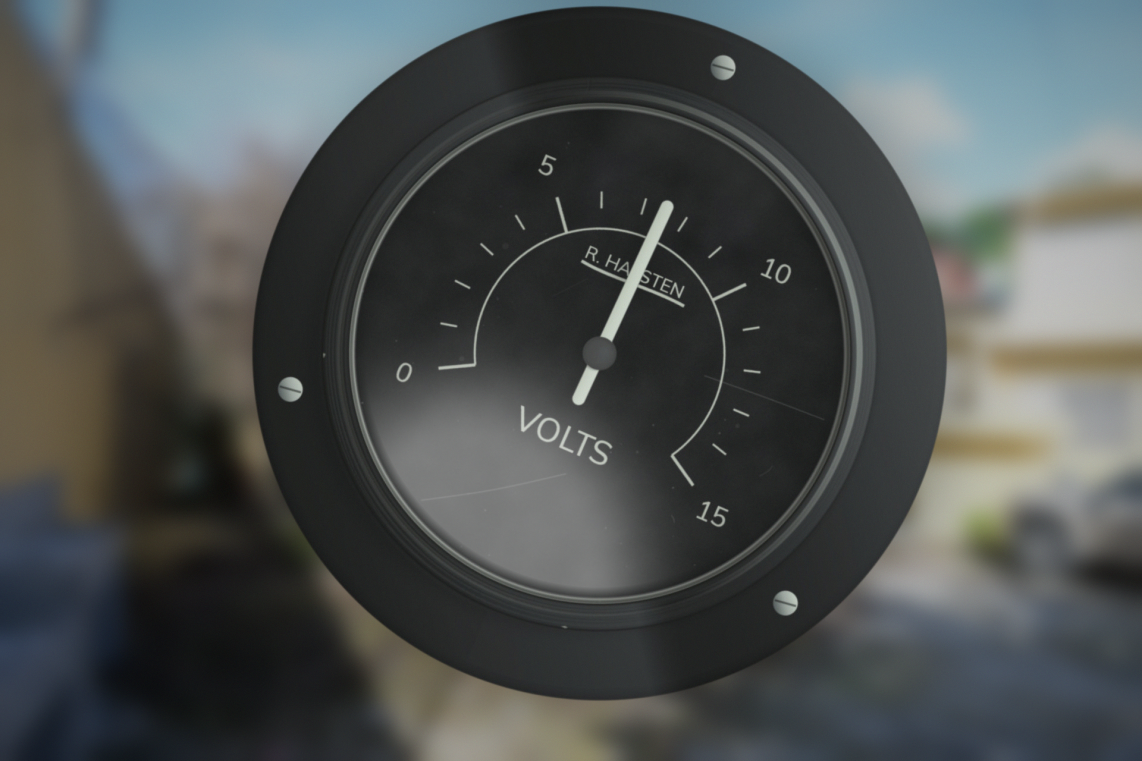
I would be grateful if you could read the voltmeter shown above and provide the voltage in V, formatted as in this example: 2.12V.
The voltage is 7.5V
